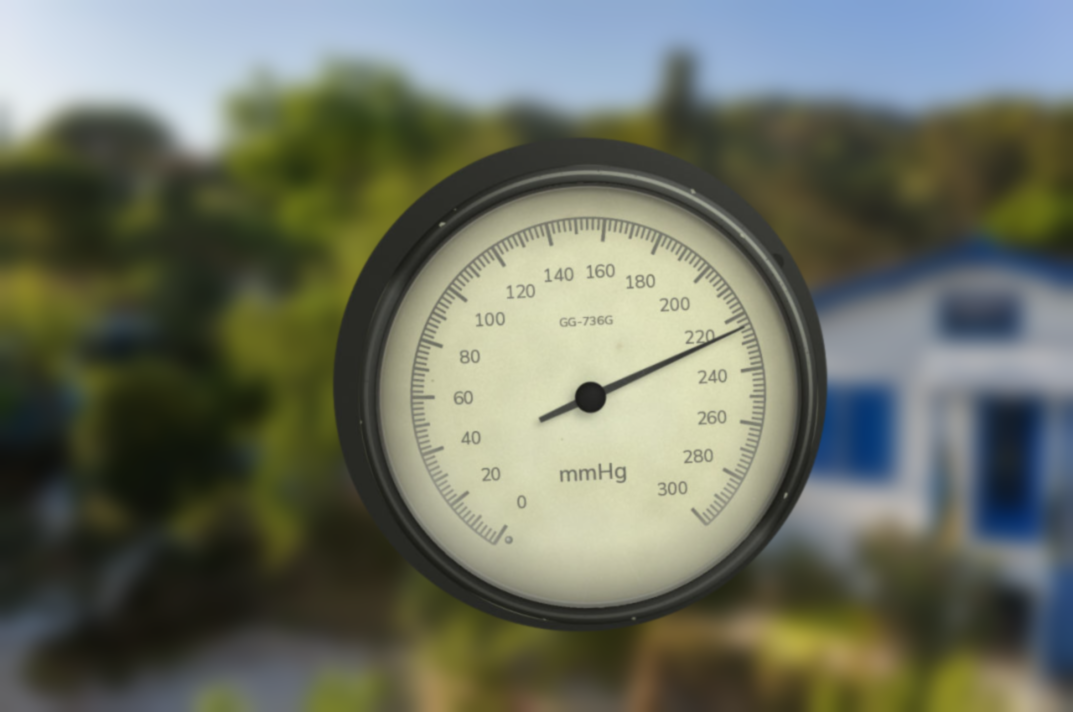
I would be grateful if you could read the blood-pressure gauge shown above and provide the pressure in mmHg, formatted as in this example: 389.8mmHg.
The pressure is 224mmHg
